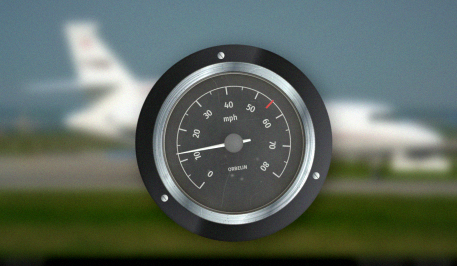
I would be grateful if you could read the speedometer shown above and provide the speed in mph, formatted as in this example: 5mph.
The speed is 12.5mph
